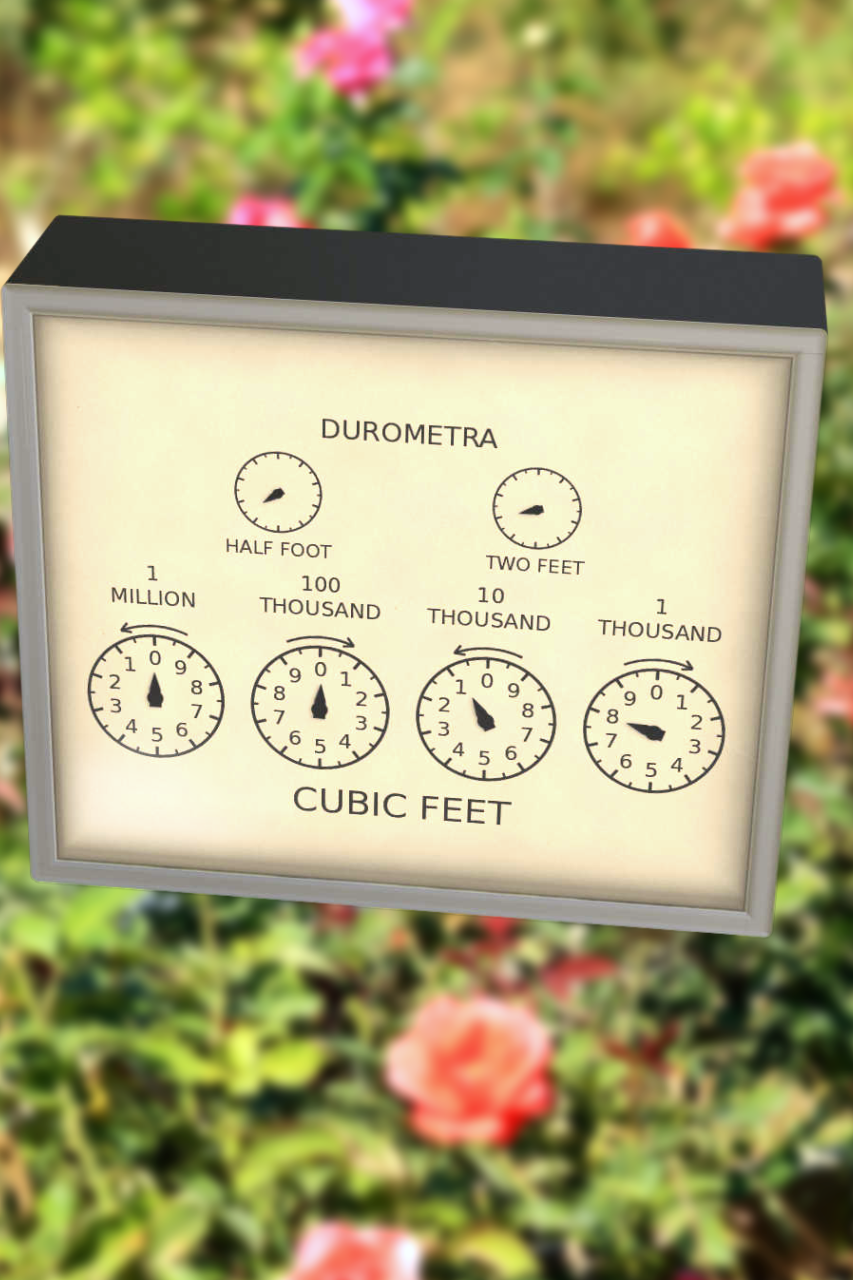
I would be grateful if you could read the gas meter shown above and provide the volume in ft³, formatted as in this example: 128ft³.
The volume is 800ft³
